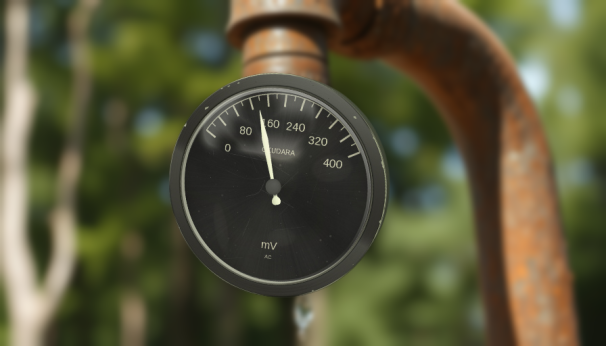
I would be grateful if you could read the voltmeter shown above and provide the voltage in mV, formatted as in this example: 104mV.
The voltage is 140mV
